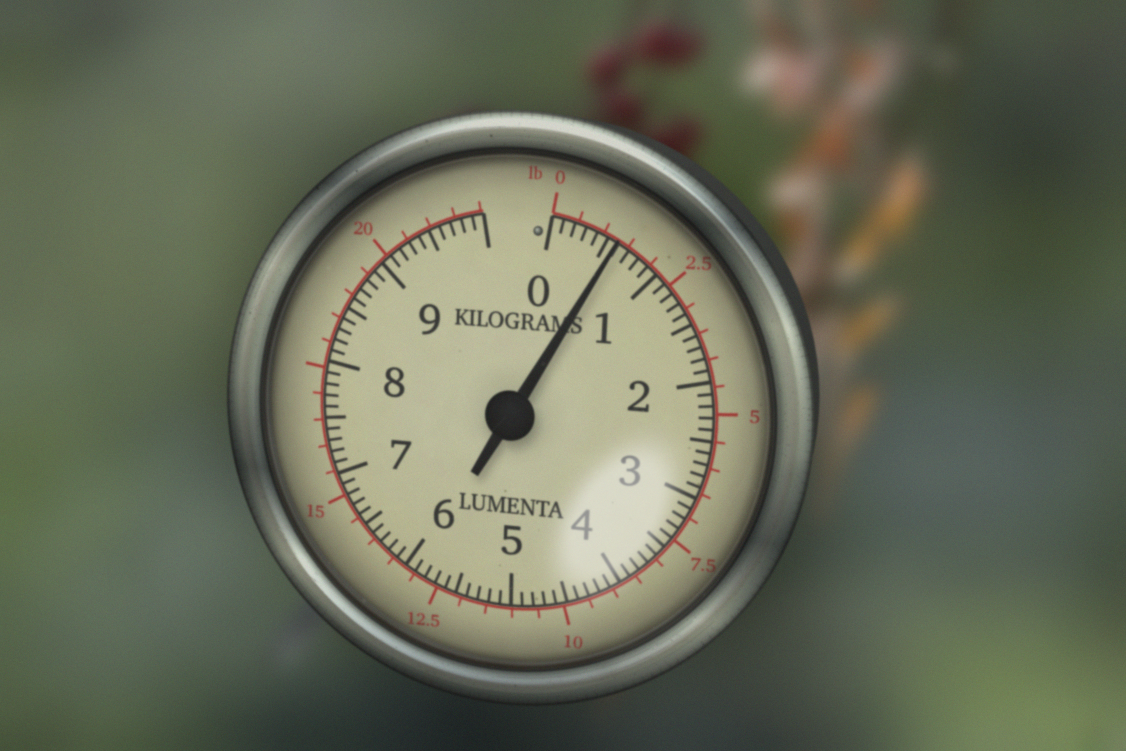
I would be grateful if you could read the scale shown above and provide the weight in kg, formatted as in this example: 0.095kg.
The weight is 0.6kg
